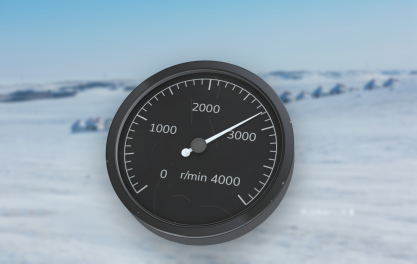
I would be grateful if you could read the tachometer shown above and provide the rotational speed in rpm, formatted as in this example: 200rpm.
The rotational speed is 2800rpm
